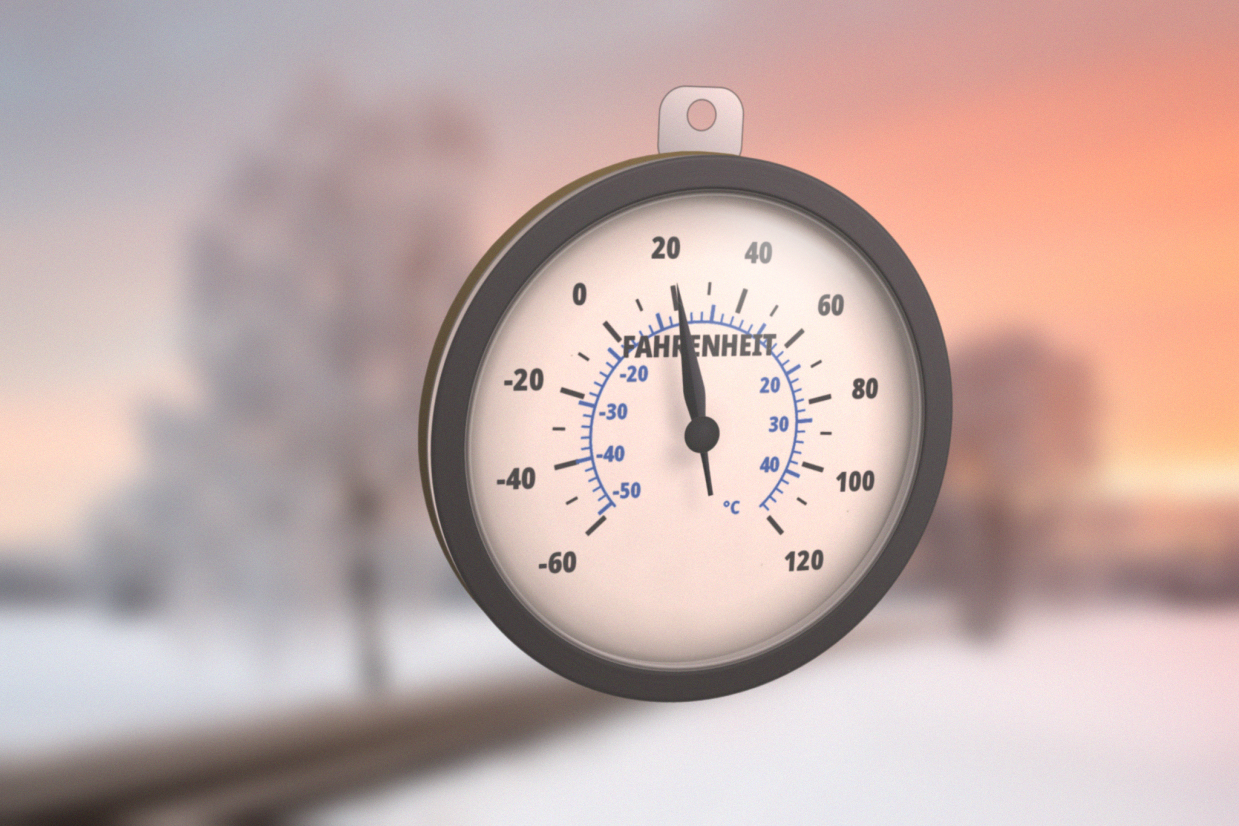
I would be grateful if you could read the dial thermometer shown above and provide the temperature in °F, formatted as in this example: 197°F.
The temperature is 20°F
